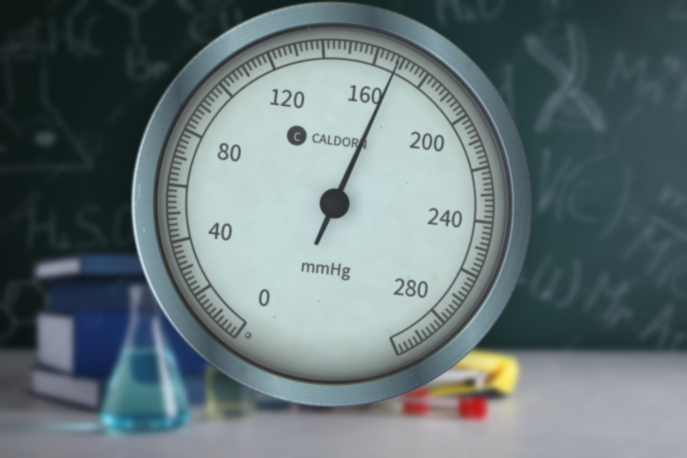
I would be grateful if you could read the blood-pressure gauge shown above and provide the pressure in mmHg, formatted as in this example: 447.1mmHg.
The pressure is 168mmHg
